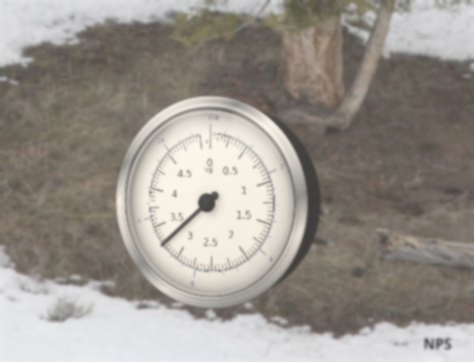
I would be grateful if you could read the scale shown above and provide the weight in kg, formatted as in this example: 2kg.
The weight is 3.25kg
